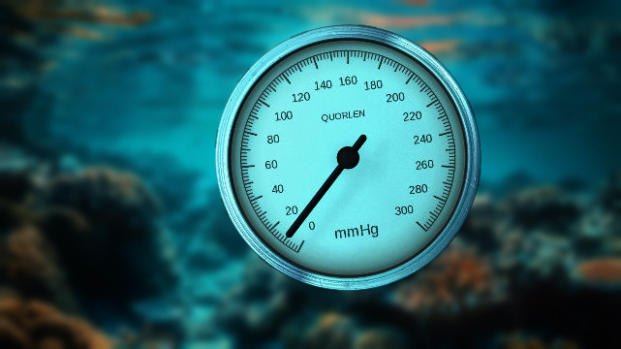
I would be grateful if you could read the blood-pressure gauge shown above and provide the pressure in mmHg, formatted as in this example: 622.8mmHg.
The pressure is 10mmHg
